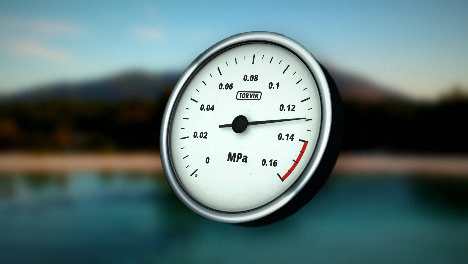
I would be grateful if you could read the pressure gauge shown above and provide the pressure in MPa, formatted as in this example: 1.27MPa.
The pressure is 0.13MPa
